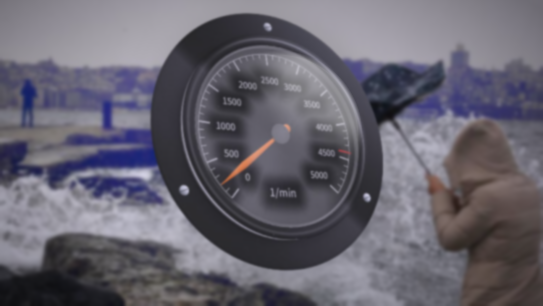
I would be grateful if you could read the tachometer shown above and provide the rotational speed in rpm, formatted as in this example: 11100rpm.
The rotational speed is 200rpm
